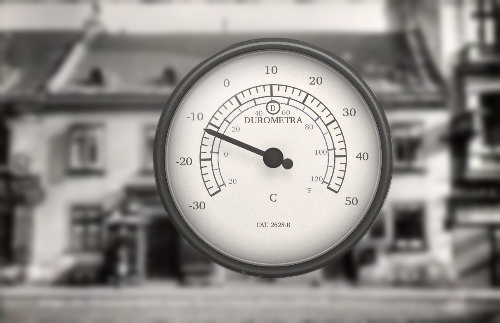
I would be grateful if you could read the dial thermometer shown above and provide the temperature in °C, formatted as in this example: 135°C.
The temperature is -12°C
